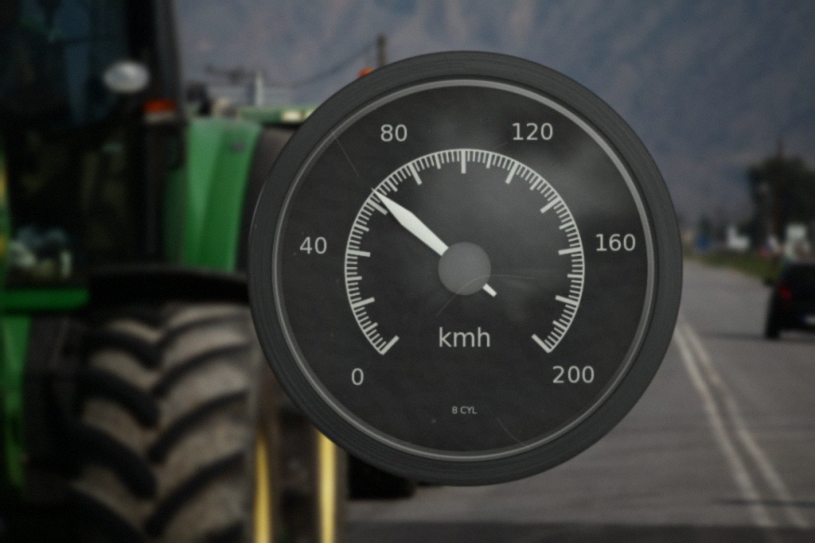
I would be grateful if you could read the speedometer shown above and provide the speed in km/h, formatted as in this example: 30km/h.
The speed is 64km/h
